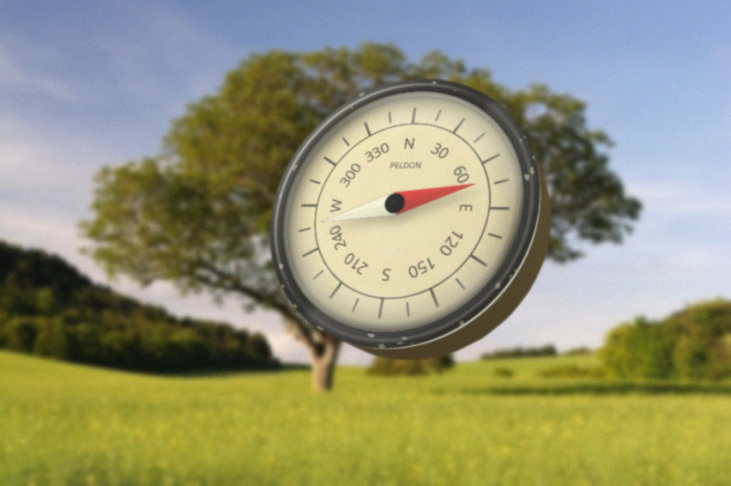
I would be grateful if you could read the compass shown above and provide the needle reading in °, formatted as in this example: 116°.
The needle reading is 75°
